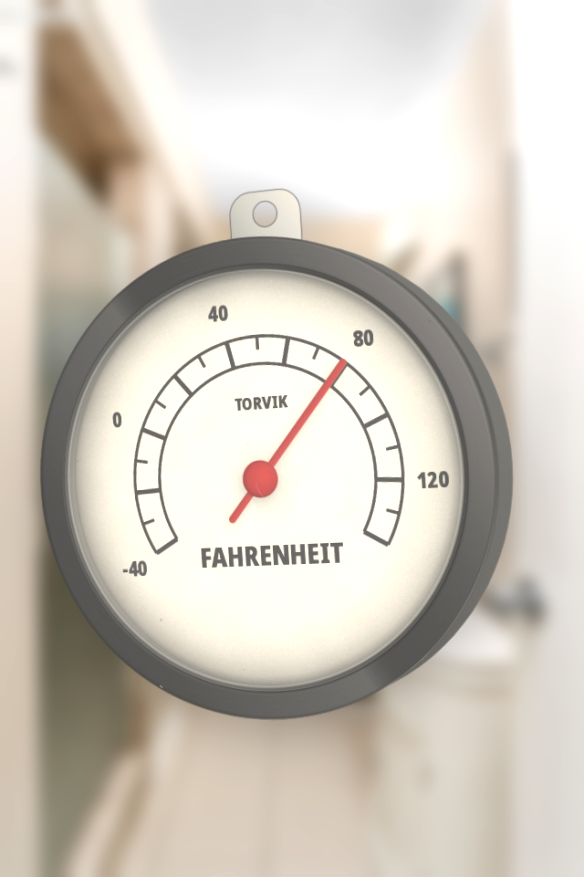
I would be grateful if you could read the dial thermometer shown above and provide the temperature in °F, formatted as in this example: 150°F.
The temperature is 80°F
